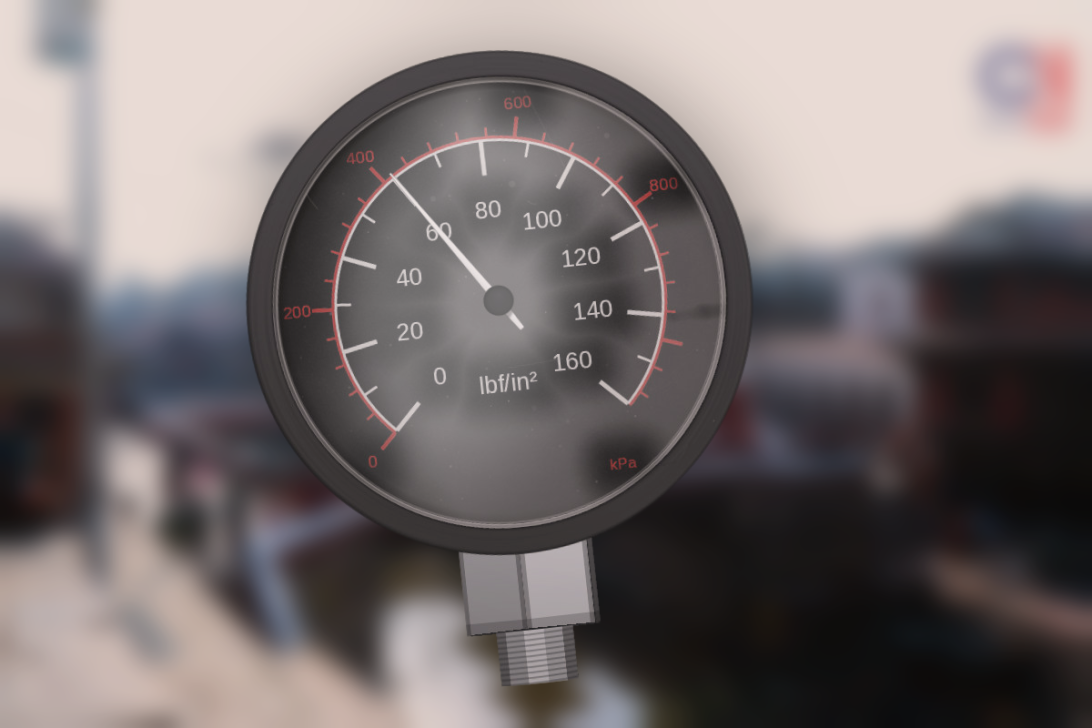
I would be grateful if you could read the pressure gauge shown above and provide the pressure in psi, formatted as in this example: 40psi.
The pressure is 60psi
